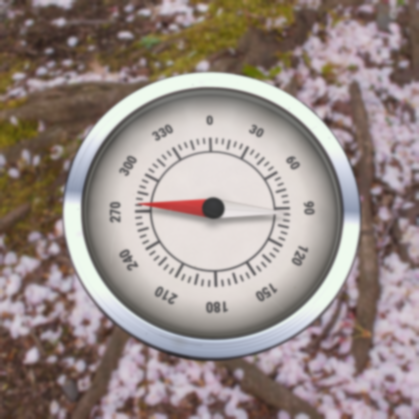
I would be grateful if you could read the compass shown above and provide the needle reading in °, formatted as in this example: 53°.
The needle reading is 275°
